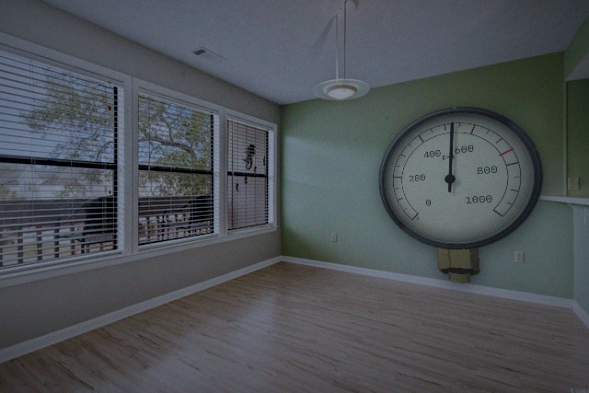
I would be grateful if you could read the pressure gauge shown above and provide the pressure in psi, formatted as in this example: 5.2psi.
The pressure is 525psi
